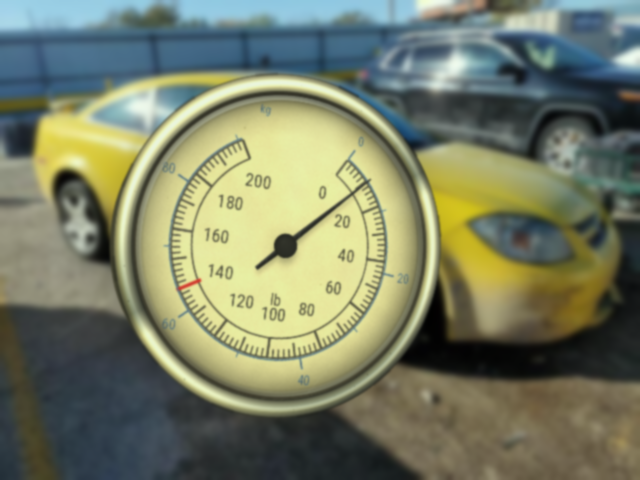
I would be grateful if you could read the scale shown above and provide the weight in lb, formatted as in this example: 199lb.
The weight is 10lb
